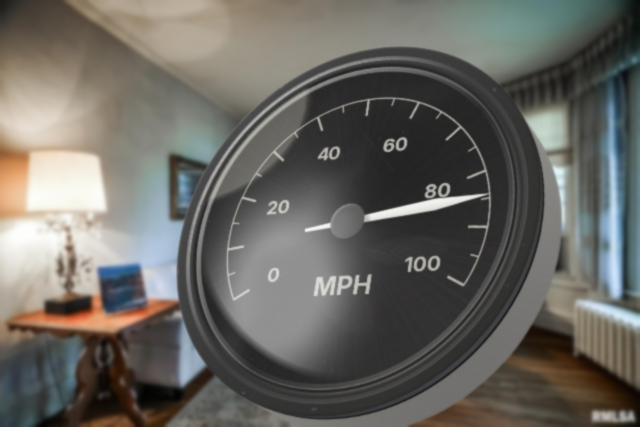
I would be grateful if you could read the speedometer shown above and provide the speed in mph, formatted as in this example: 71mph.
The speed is 85mph
